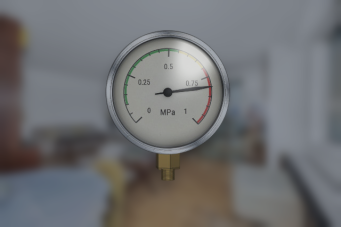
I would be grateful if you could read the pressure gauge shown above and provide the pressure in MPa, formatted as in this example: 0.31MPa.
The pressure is 0.8MPa
